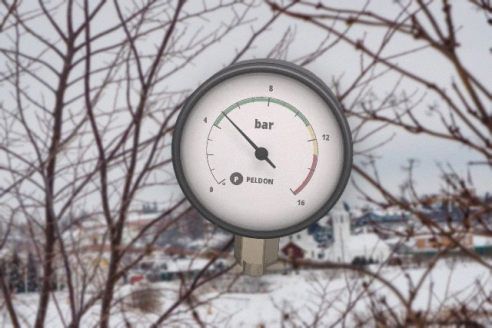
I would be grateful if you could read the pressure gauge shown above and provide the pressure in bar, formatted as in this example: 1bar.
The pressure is 5bar
